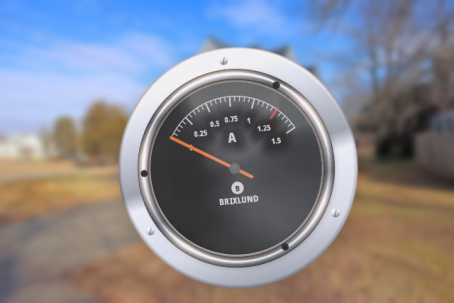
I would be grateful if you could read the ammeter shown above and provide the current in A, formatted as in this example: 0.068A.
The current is 0A
